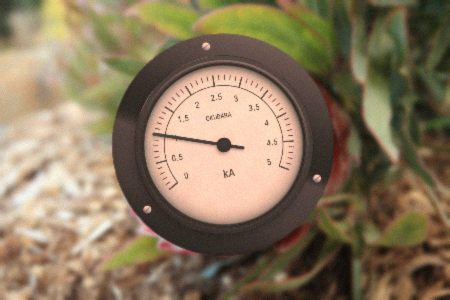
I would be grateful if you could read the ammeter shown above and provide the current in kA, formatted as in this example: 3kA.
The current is 1kA
